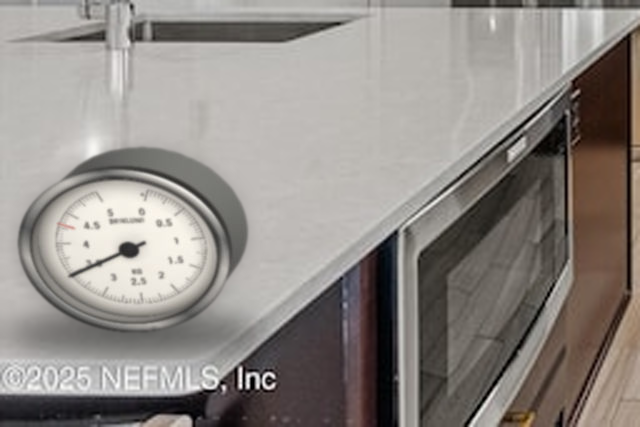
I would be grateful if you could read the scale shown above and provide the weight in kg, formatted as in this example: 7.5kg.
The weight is 3.5kg
